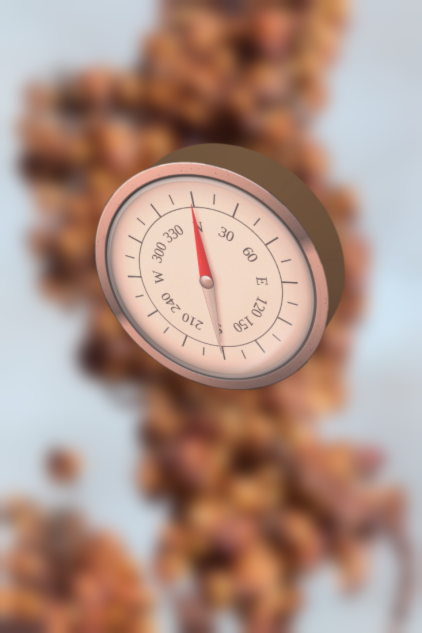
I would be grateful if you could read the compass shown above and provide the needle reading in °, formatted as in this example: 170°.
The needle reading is 0°
